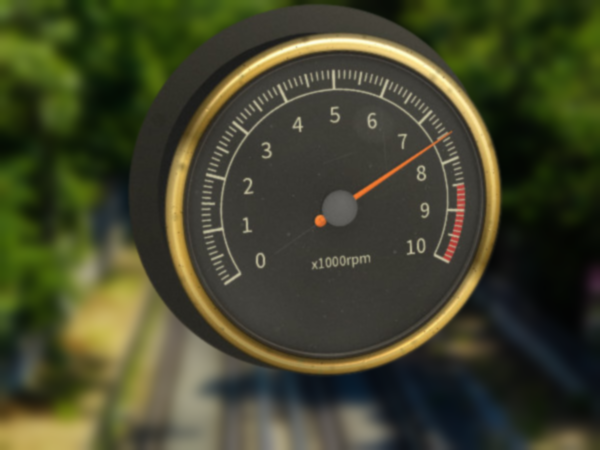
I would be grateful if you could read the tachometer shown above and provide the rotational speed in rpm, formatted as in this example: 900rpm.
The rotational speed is 7500rpm
